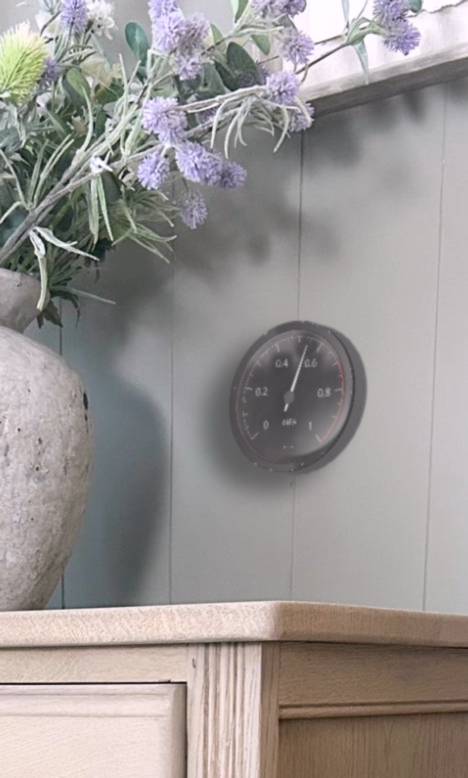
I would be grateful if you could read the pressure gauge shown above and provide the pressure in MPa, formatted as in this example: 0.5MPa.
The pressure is 0.55MPa
